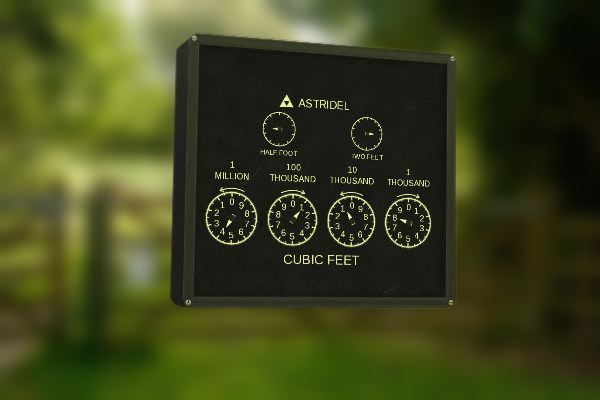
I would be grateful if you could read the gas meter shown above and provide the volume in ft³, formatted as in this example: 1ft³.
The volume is 410800ft³
